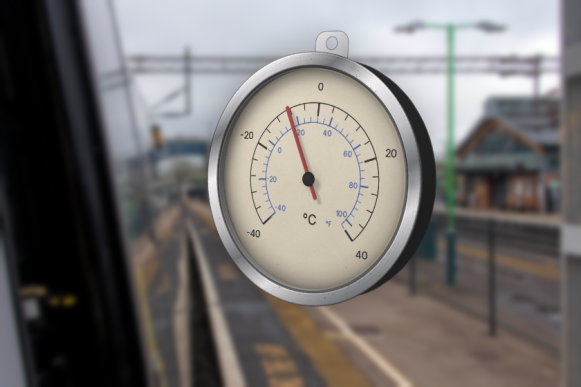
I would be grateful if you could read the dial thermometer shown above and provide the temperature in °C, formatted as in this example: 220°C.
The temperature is -8°C
